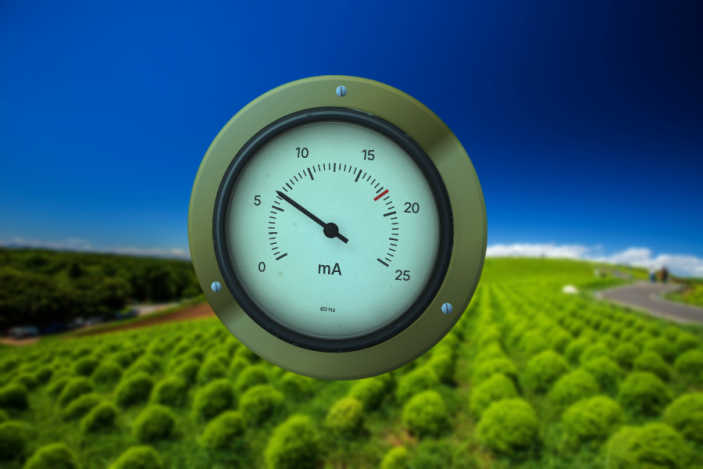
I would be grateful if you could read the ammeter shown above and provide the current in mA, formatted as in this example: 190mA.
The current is 6.5mA
